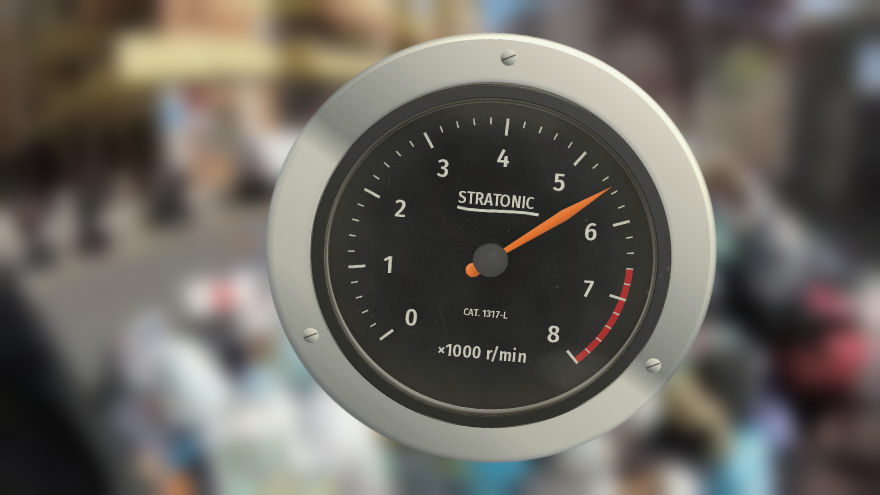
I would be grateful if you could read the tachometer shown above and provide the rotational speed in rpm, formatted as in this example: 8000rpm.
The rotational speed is 5500rpm
